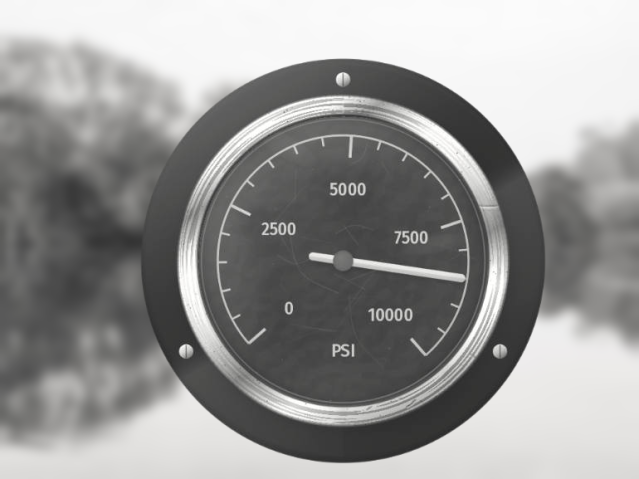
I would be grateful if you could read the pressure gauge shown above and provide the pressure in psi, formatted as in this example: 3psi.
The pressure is 8500psi
